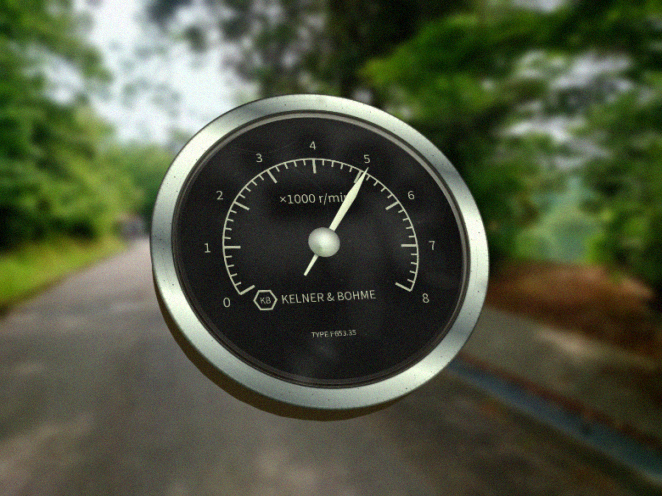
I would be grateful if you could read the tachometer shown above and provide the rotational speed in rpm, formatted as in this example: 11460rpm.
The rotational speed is 5100rpm
